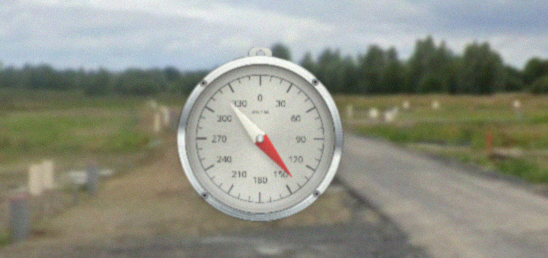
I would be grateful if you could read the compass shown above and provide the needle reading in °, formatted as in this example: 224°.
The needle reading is 140°
